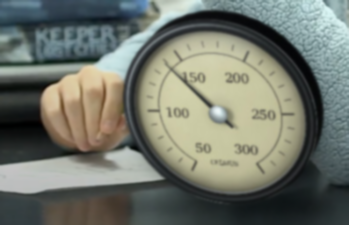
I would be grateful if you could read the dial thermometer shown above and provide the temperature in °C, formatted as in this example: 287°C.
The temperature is 140°C
